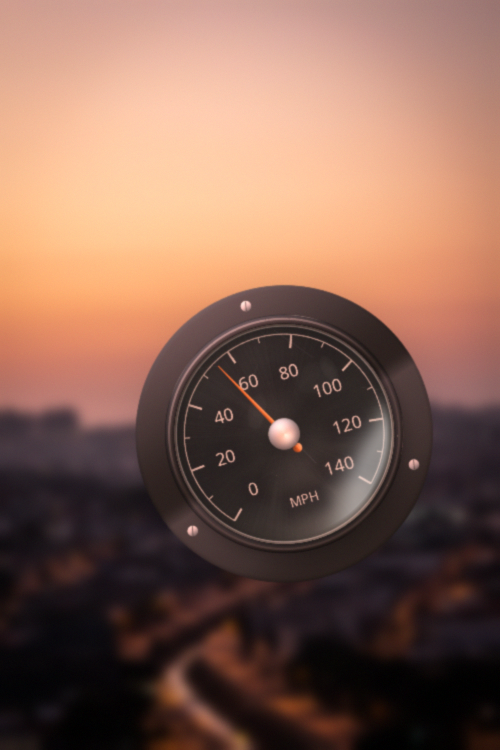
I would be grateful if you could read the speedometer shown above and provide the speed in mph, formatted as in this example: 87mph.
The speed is 55mph
